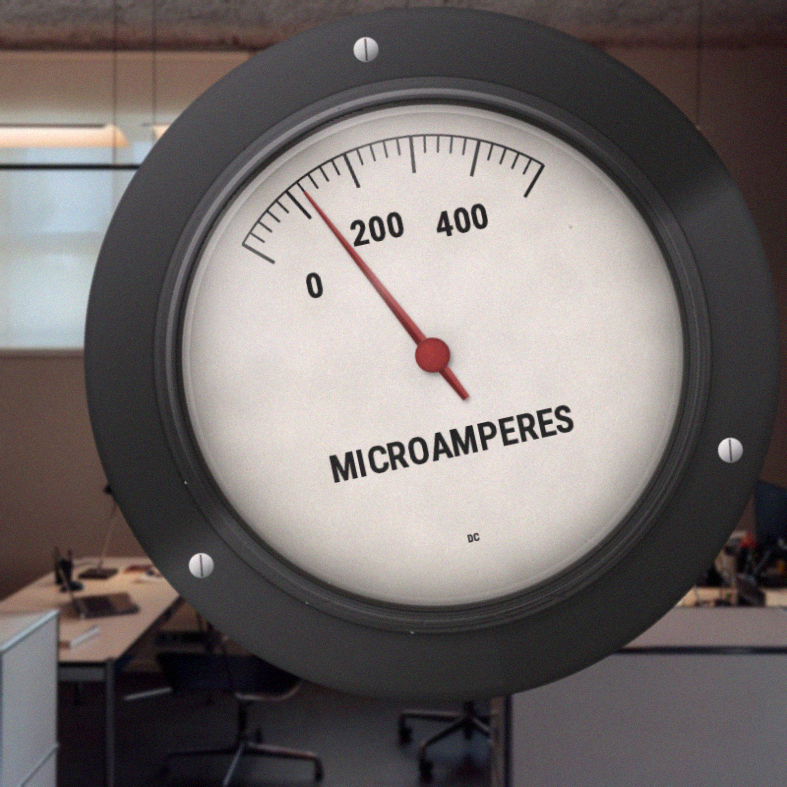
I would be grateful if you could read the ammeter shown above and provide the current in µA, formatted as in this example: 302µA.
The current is 120µA
